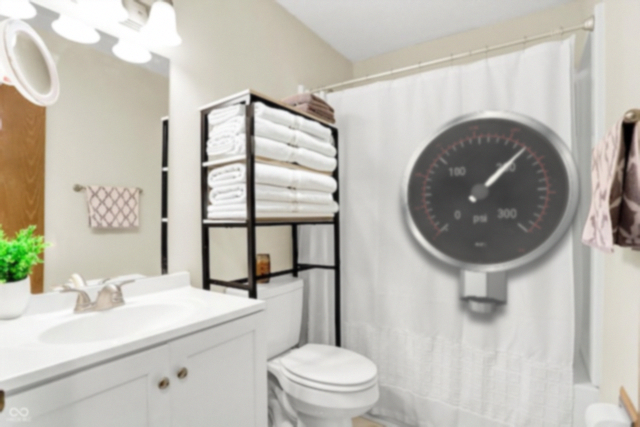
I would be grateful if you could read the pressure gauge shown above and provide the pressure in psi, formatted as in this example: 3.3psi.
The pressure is 200psi
